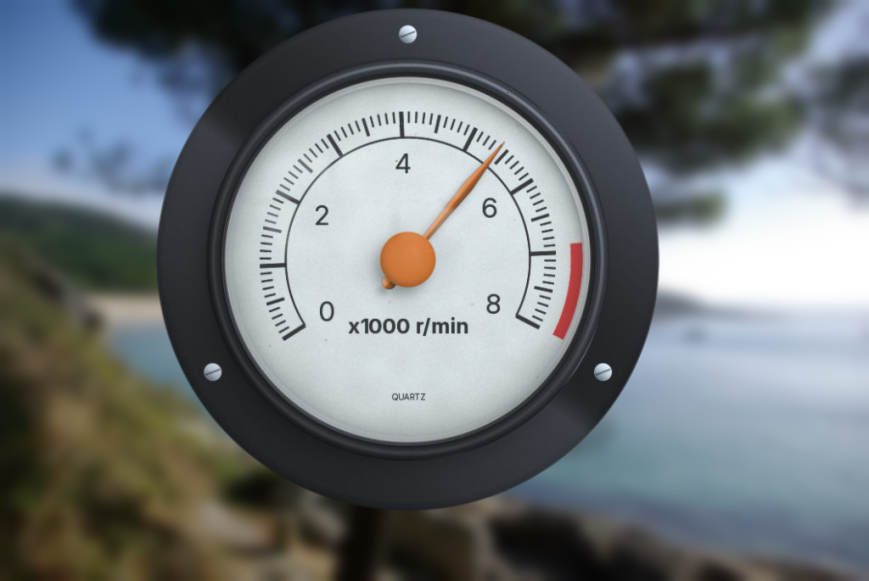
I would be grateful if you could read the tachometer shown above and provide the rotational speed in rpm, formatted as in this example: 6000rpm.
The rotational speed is 5400rpm
